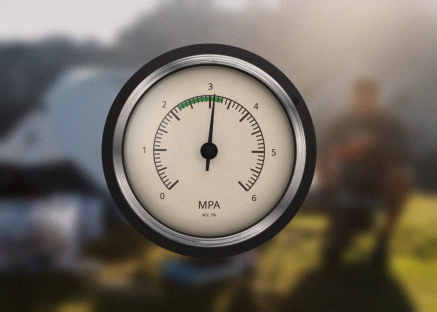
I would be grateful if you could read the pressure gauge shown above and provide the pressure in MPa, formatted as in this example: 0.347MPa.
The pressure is 3.1MPa
